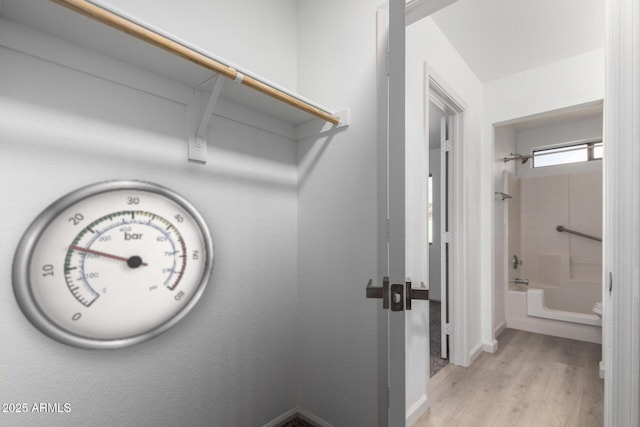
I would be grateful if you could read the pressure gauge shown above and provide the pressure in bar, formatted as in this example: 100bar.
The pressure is 15bar
